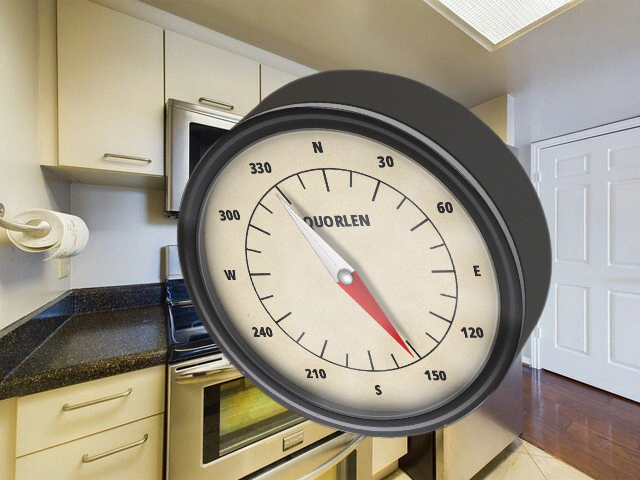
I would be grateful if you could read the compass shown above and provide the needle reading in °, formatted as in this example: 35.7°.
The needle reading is 150°
